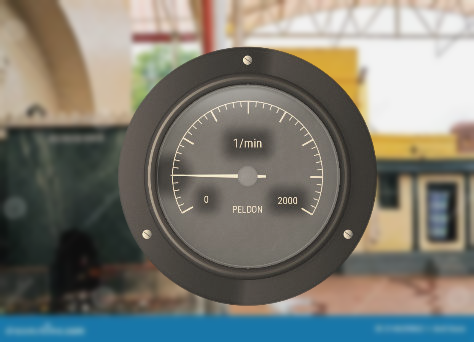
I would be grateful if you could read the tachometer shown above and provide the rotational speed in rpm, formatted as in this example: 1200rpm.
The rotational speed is 250rpm
